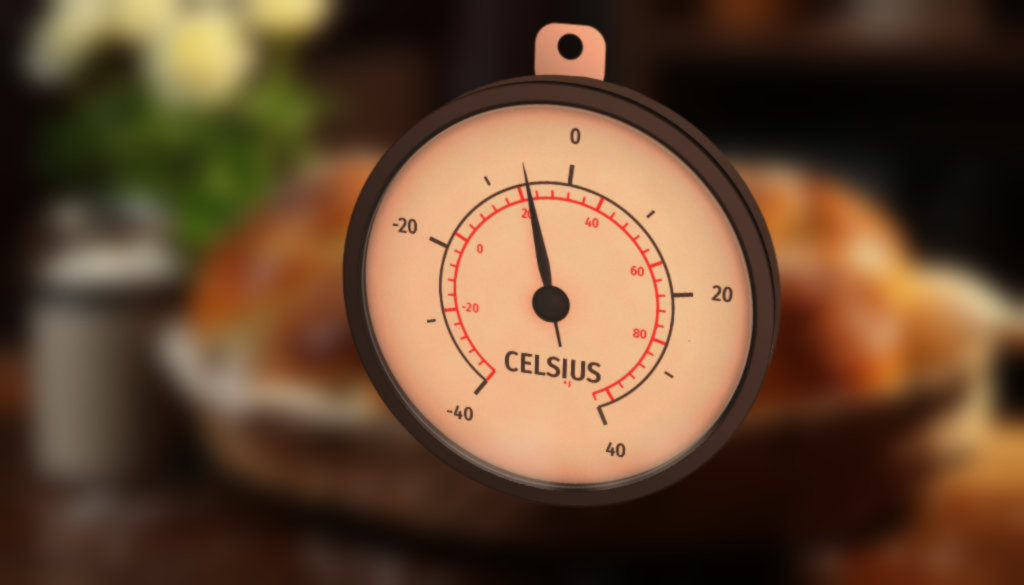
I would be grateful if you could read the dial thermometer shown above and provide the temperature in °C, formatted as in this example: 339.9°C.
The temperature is -5°C
